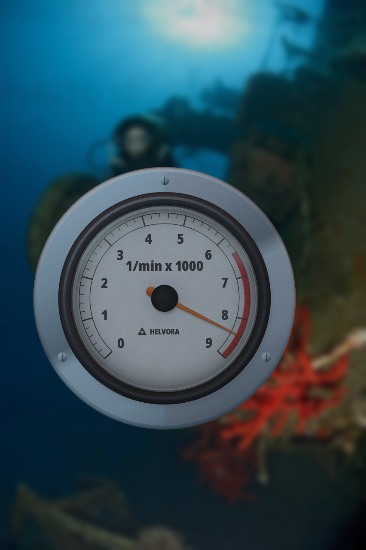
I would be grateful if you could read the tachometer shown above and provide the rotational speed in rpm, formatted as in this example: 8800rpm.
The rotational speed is 8400rpm
